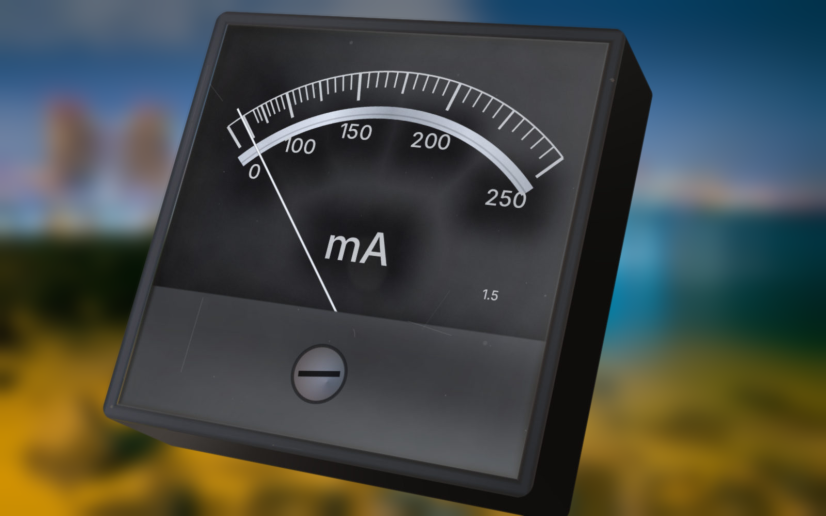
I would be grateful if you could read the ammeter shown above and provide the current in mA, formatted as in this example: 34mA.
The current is 50mA
